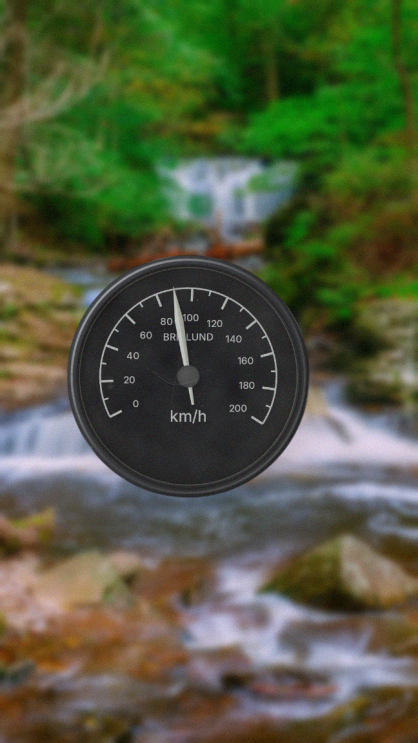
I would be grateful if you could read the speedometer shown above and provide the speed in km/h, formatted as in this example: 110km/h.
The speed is 90km/h
